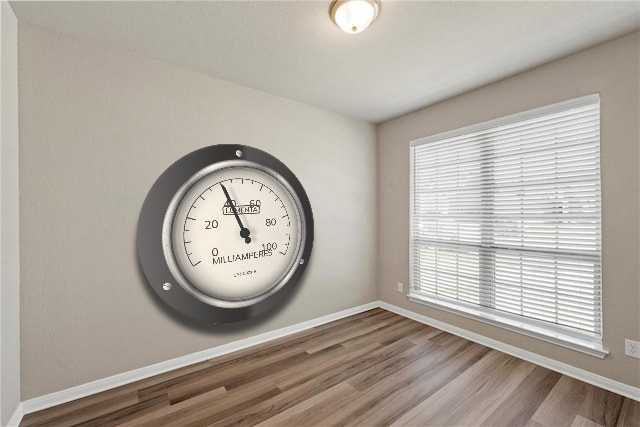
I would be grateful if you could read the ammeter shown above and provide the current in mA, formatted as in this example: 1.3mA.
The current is 40mA
